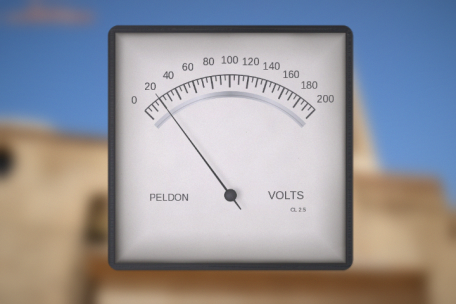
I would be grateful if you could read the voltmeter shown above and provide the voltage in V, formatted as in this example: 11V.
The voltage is 20V
